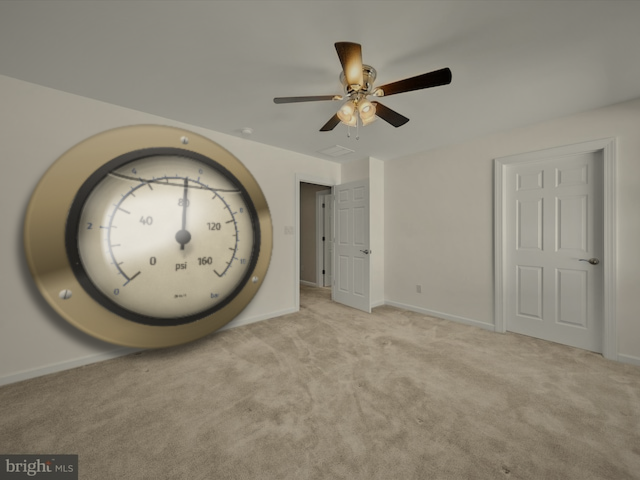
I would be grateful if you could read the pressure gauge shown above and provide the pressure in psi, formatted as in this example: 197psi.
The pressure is 80psi
